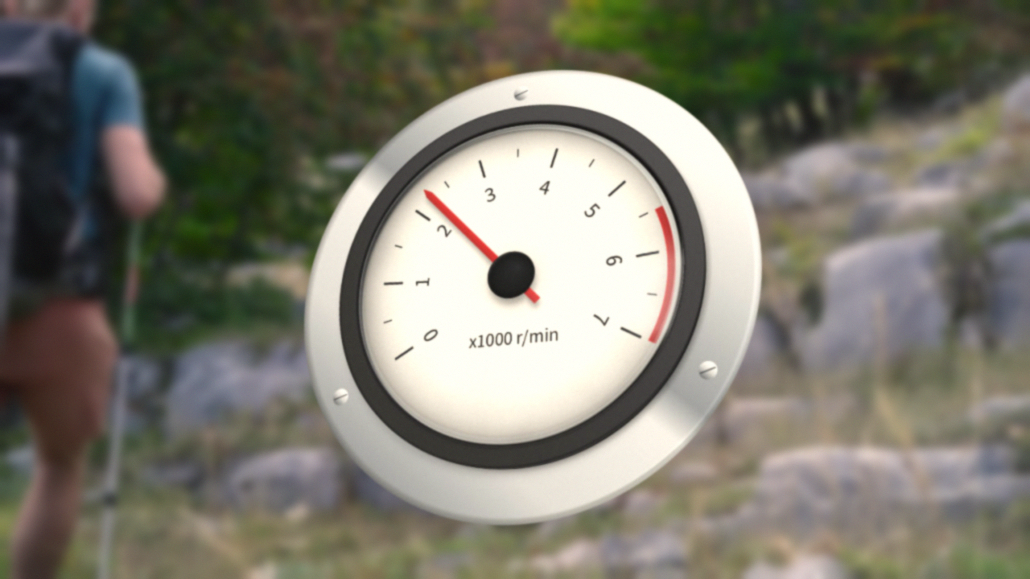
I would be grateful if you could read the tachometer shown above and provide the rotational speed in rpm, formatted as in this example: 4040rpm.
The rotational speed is 2250rpm
